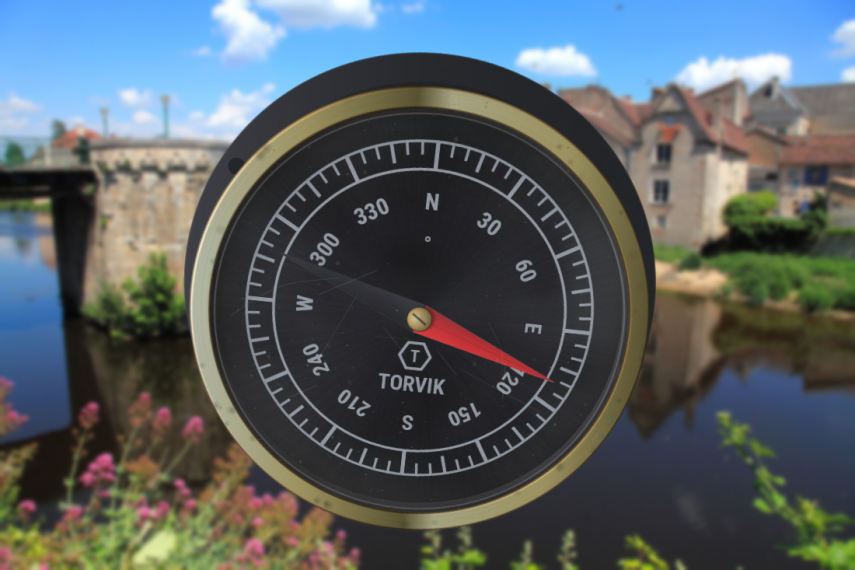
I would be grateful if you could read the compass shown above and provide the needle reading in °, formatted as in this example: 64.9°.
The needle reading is 110°
